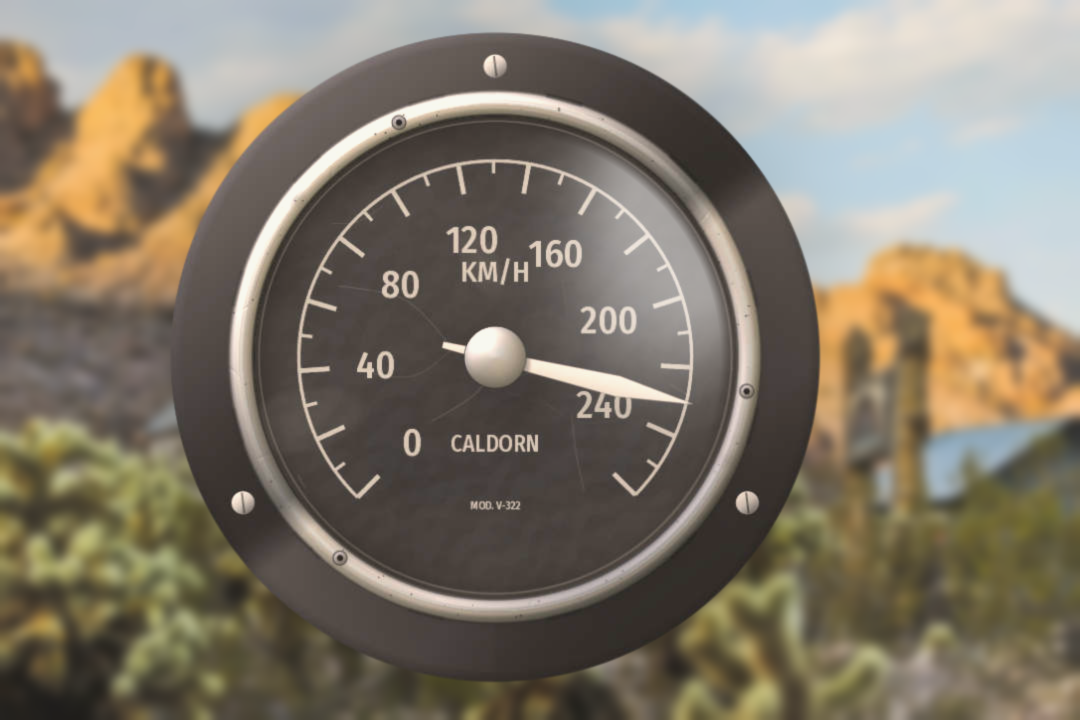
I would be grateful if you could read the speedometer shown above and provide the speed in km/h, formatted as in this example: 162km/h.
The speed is 230km/h
